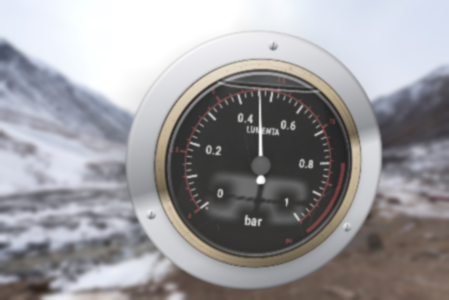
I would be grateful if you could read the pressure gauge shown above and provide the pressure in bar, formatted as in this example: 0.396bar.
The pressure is 0.46bar
